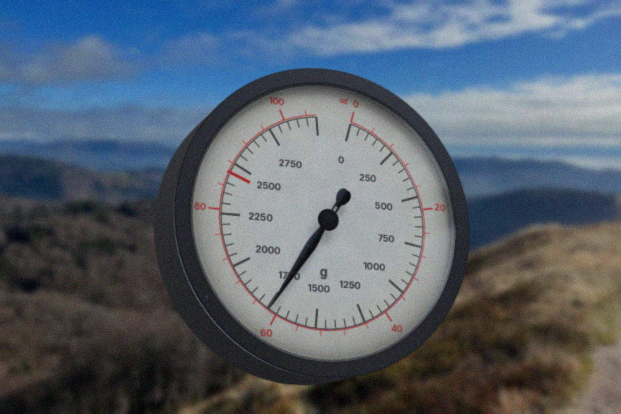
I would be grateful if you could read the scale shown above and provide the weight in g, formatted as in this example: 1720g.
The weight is 1750g
